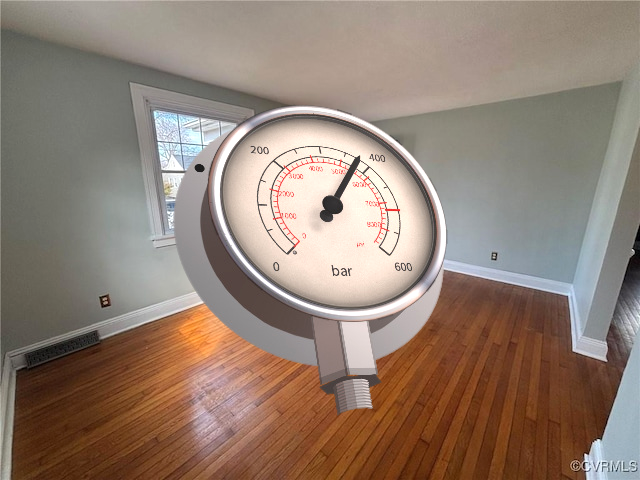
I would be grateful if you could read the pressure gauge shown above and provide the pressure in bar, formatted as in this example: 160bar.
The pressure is 375bar
